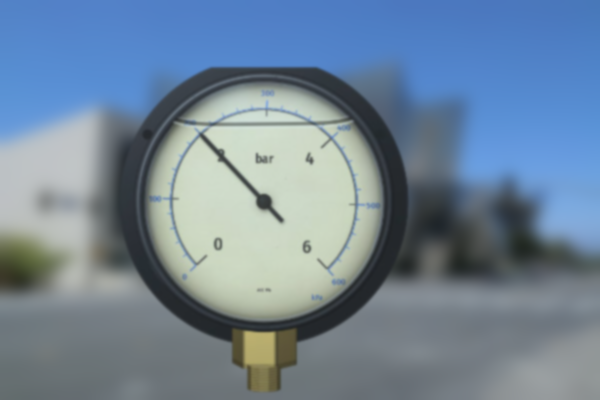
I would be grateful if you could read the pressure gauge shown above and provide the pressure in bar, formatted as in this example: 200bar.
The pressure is 2bar
